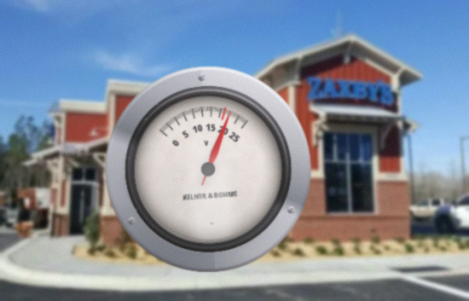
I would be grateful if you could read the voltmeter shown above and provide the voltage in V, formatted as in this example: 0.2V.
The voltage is 20V
